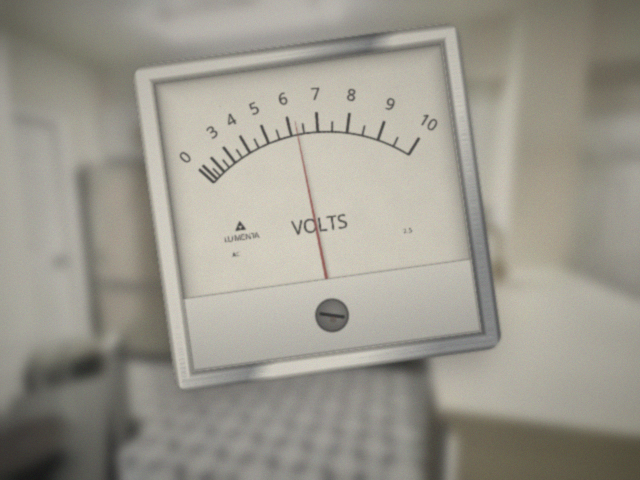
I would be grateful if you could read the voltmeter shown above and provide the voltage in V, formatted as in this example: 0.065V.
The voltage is 6.25V
